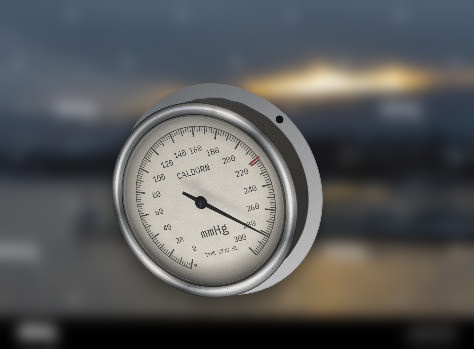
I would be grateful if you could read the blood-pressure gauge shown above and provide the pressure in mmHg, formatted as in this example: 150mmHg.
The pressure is 280mmHg
